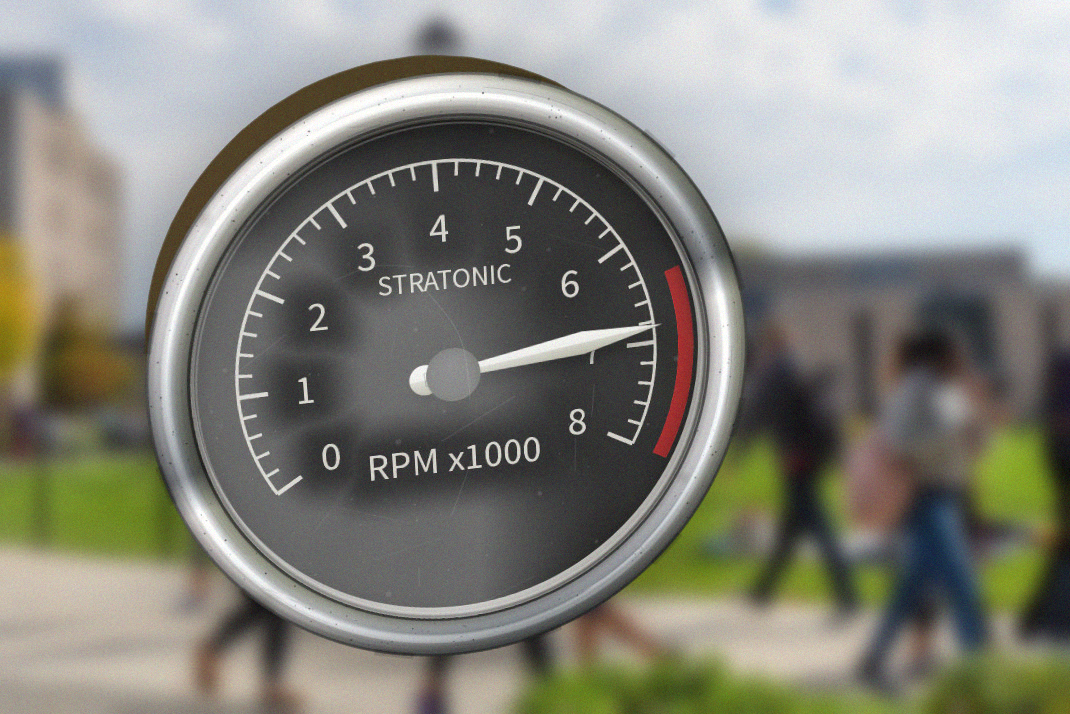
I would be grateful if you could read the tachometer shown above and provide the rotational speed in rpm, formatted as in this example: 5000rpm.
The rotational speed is 6800rpm
